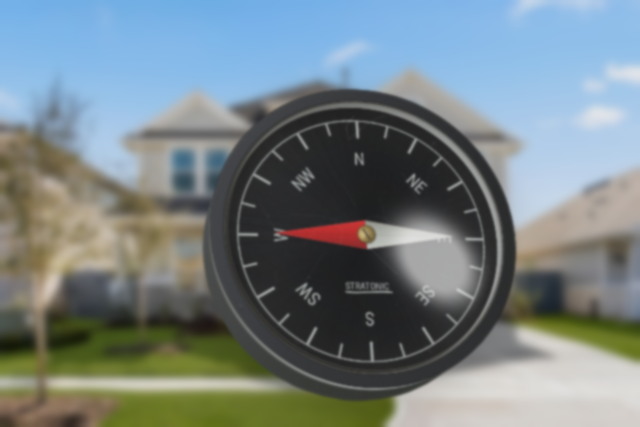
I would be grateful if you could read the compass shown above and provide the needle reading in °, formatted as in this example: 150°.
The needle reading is 270°
